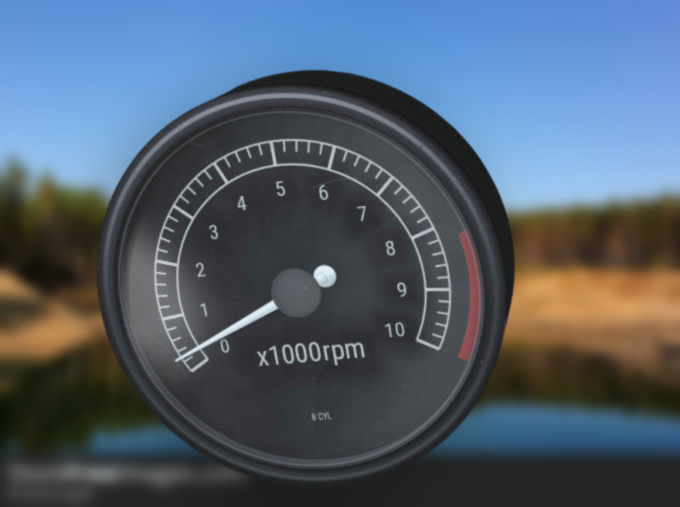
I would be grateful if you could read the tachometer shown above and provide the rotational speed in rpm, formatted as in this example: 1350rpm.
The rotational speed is 300rpm
